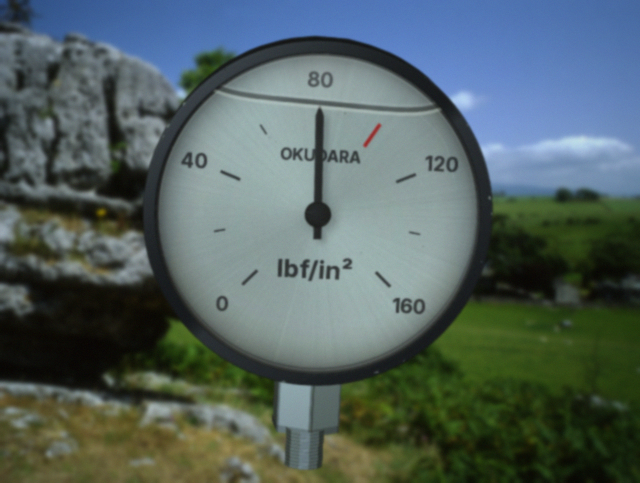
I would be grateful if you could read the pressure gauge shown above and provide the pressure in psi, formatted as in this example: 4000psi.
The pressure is 80psi
